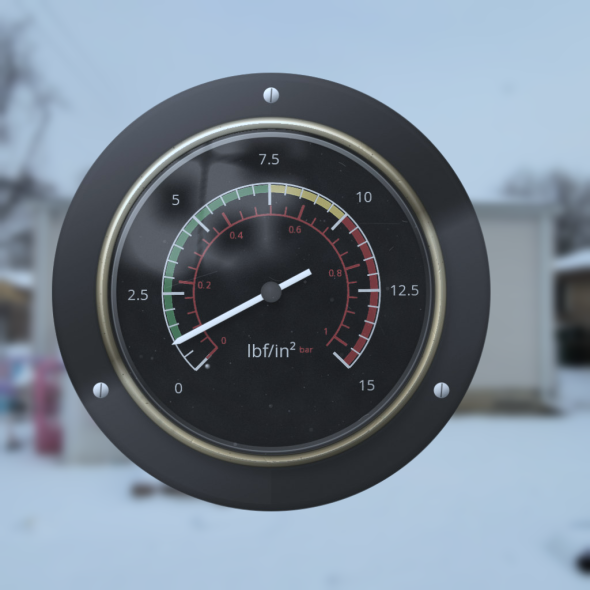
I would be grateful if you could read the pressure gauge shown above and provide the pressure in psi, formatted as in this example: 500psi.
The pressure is 1psi
